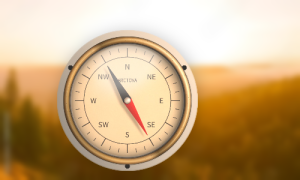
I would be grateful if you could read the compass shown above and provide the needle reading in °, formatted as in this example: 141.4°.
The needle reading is 150°
